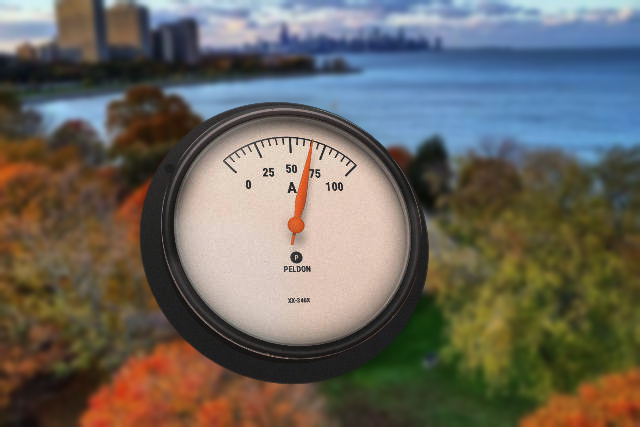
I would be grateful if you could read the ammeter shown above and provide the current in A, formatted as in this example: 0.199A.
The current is 65A
